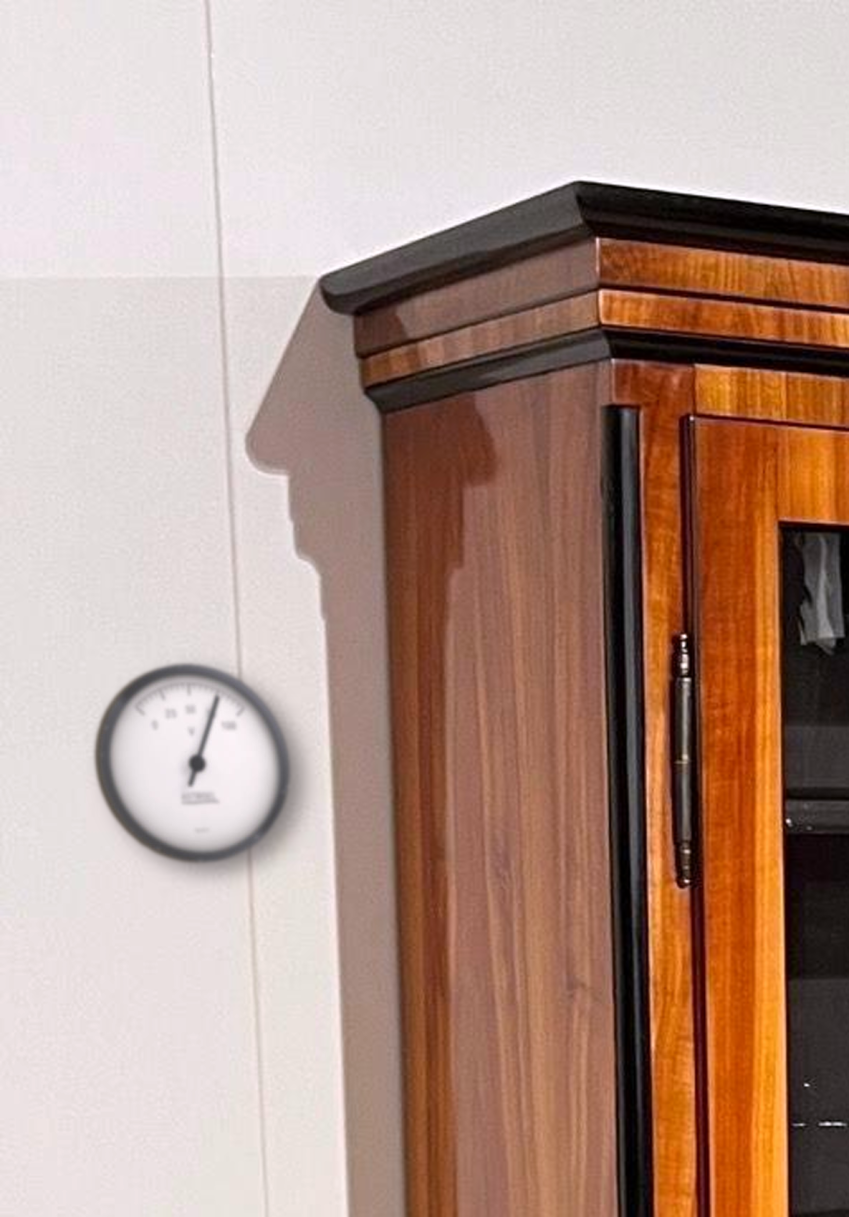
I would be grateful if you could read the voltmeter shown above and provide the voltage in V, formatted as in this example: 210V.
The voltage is 75V
